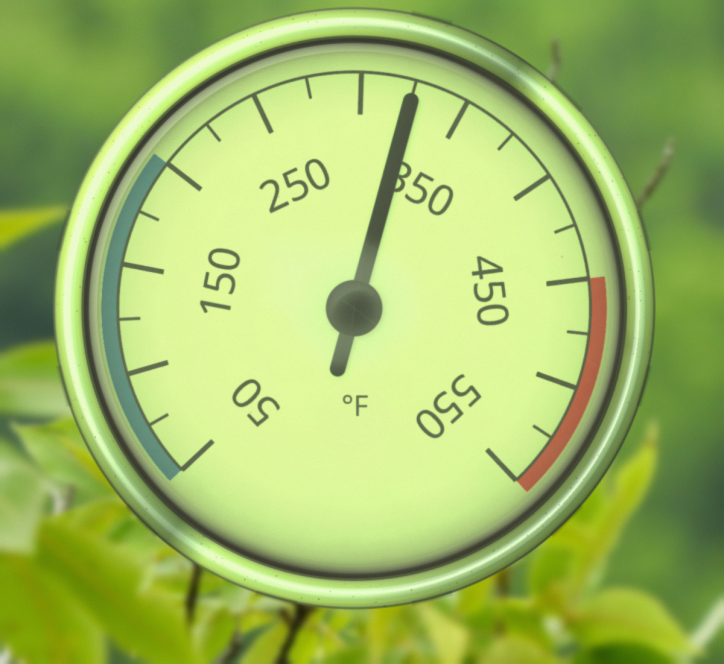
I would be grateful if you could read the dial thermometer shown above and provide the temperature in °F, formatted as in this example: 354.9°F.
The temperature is 325°F
